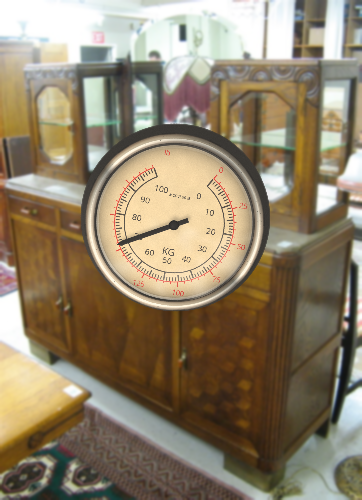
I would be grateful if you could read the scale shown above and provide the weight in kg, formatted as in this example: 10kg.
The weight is 70kg
